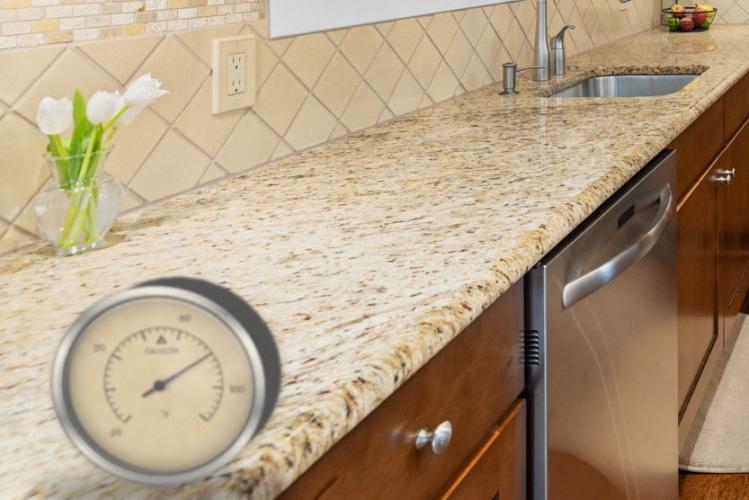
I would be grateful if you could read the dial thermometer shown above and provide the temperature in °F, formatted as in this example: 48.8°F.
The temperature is 80°F
